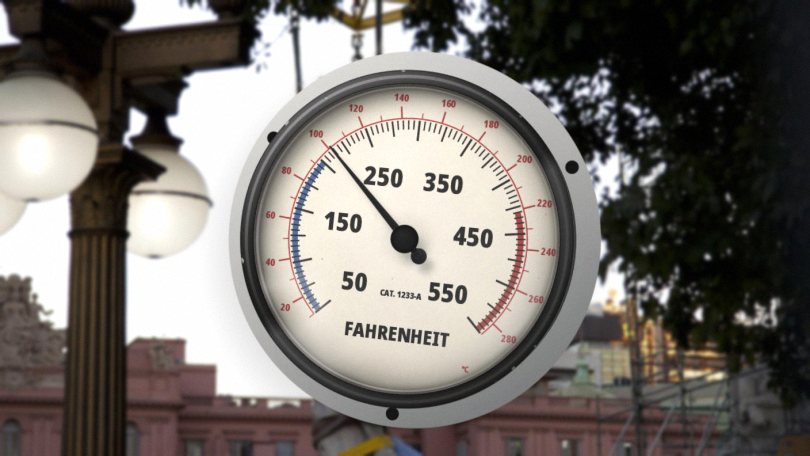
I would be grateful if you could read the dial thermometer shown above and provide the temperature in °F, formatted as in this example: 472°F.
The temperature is 215°F
